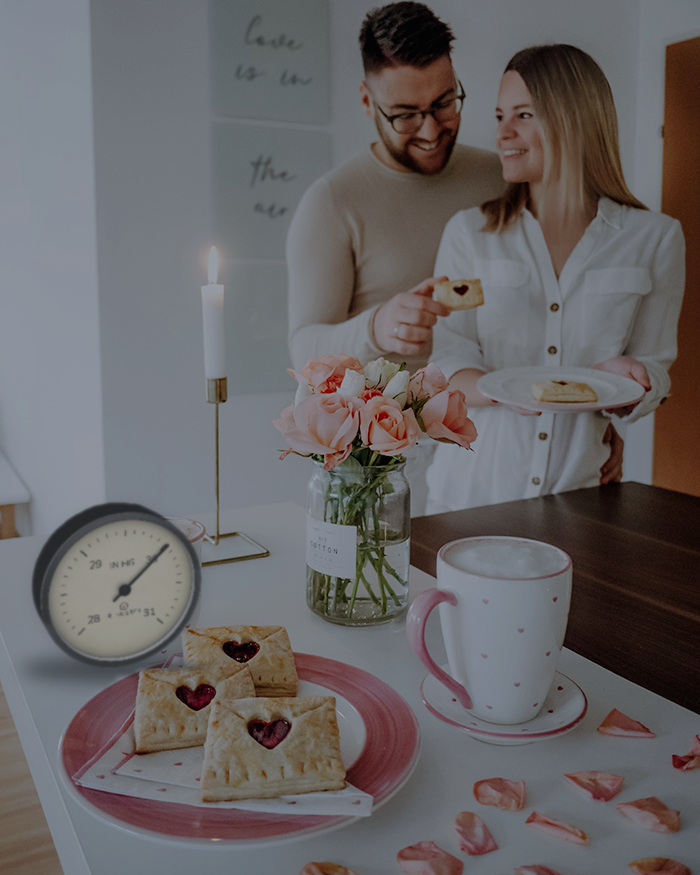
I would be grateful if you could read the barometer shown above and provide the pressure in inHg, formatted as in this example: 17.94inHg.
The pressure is 30inHg
